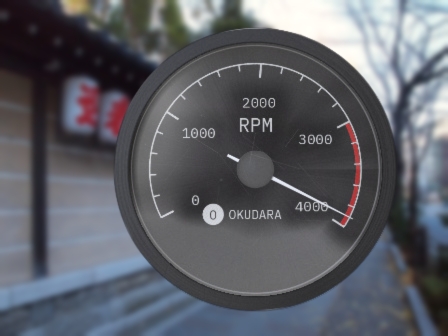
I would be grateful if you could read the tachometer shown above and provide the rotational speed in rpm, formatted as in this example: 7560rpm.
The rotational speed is 3900rpm
